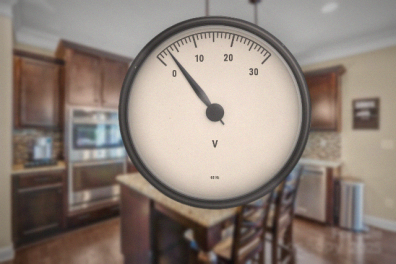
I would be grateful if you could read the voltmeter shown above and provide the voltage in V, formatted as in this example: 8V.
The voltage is 3V
